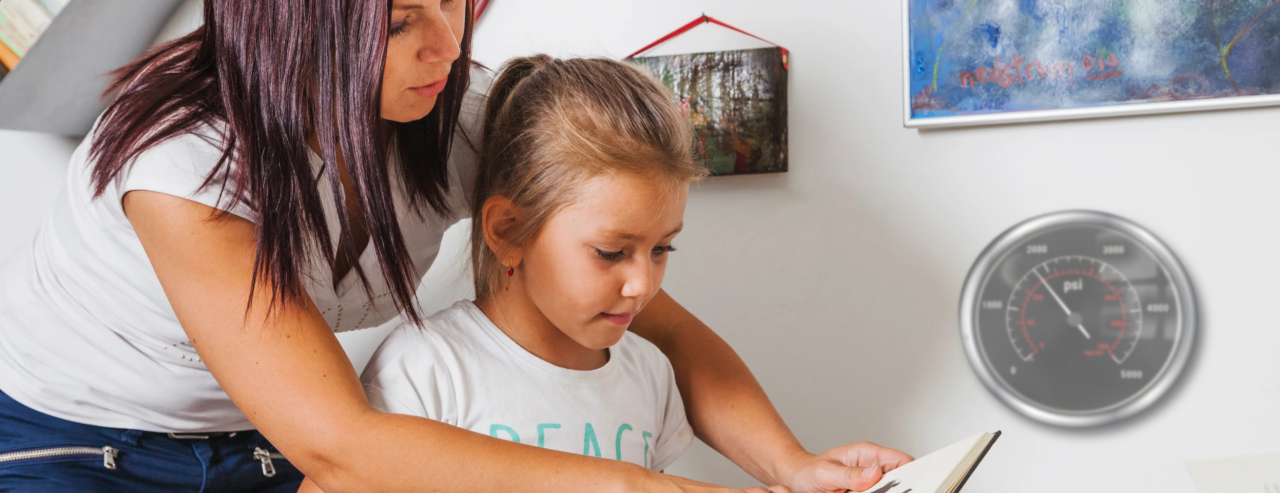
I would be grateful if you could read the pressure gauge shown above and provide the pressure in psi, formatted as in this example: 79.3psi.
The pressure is 1800psi
